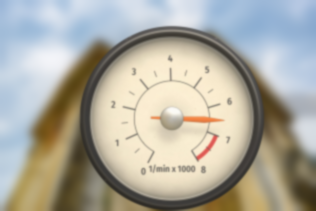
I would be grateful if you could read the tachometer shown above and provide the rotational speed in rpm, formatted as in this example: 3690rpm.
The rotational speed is 6500rpm
